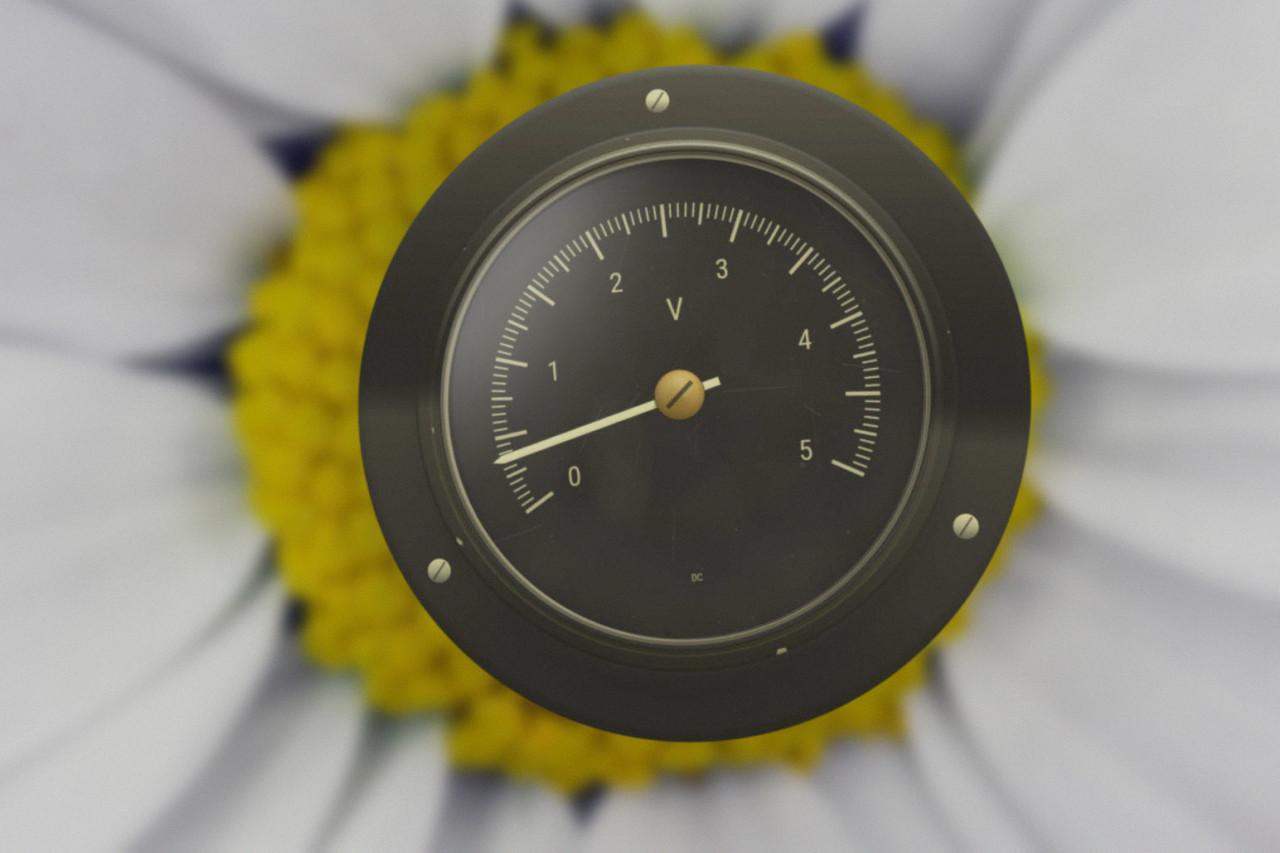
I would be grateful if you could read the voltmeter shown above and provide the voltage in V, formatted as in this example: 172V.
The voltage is 0.35V
